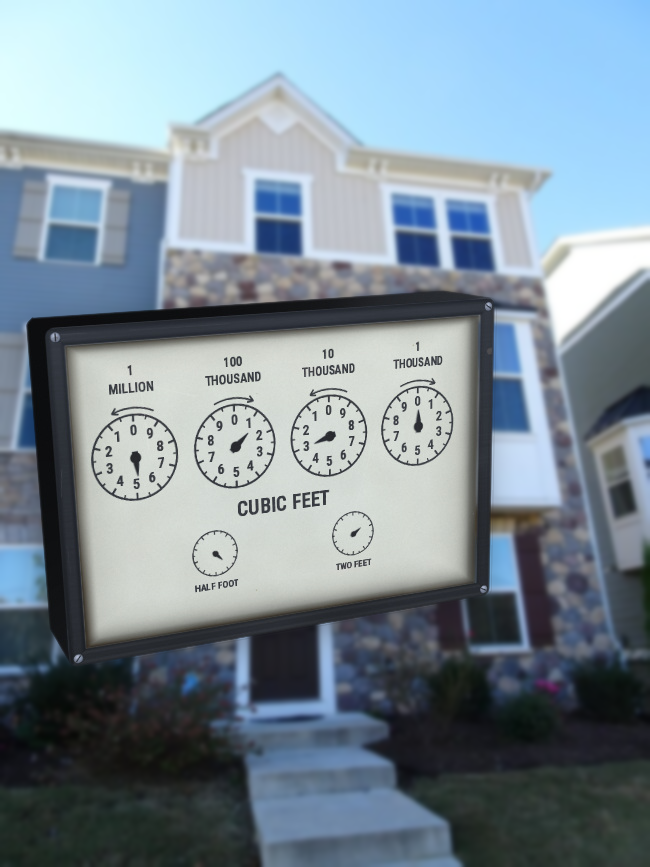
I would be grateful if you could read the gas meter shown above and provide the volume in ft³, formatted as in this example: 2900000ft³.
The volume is 513000ft³
